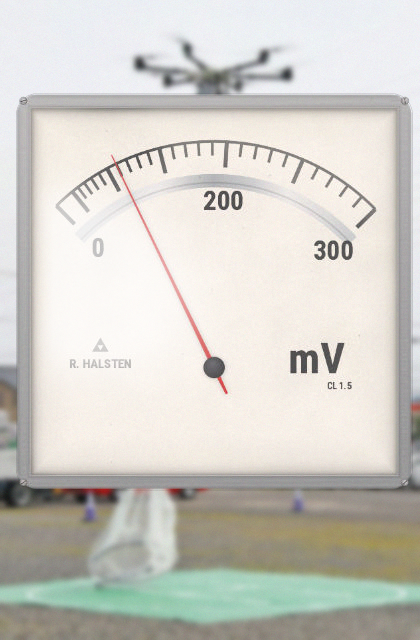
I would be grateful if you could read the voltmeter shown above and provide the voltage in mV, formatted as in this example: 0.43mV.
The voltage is 110mV
